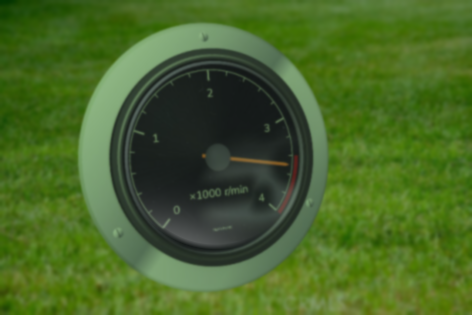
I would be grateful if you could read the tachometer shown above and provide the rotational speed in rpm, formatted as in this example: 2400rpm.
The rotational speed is 3500rpm
